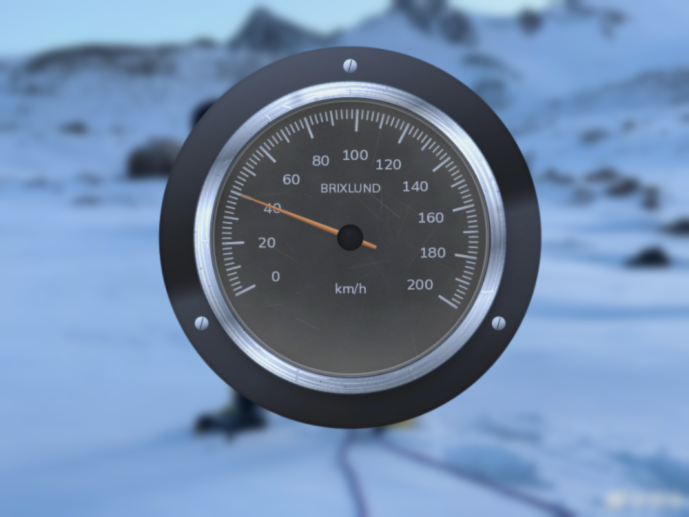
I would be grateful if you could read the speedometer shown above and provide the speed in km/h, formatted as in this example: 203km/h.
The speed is 40km/h
